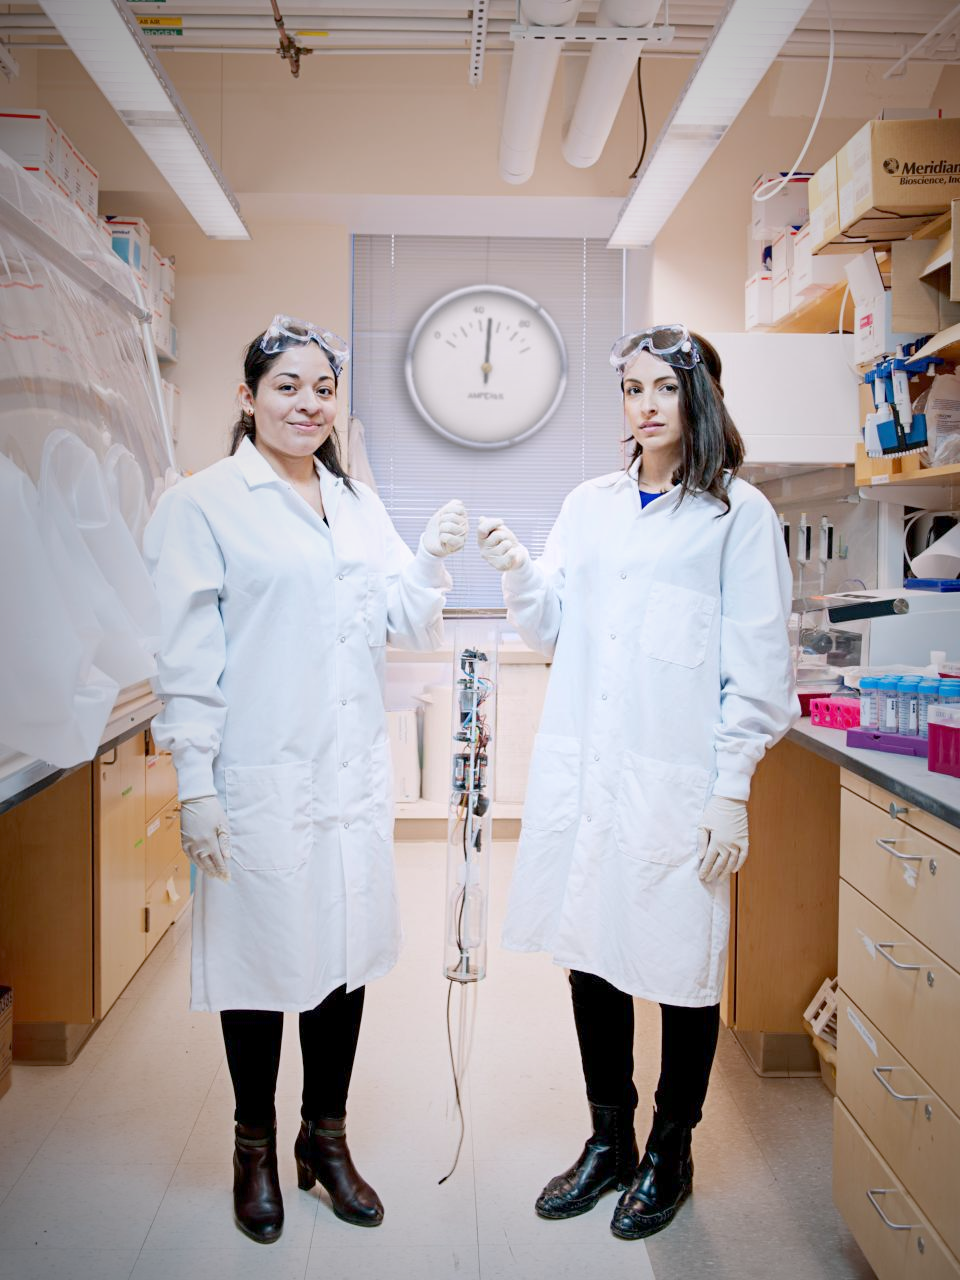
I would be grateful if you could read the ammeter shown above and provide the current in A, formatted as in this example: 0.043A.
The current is 50A
